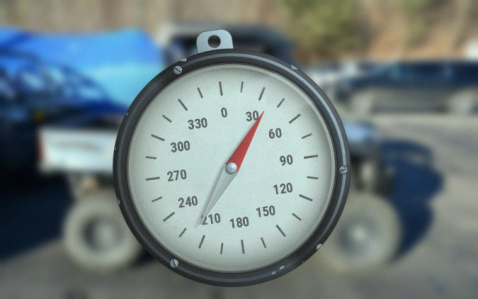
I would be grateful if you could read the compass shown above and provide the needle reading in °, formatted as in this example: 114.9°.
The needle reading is 37.5°
